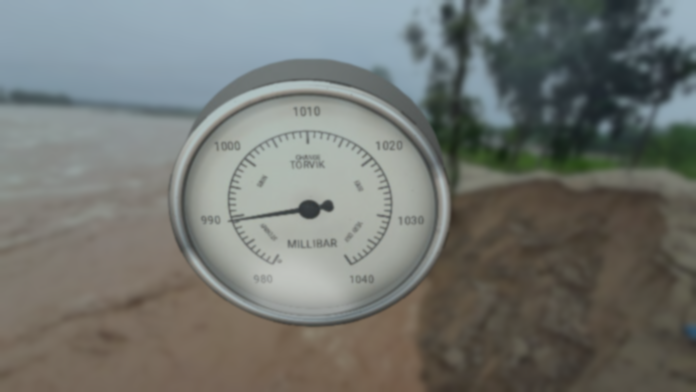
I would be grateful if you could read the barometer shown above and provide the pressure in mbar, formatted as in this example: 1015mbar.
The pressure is 990mbar
